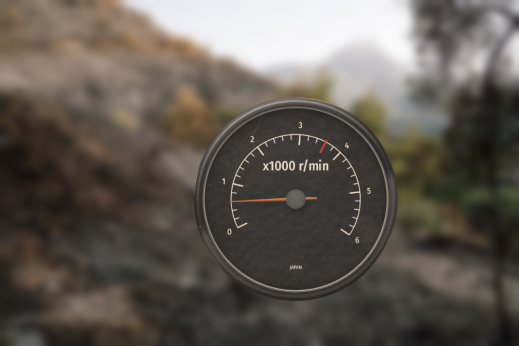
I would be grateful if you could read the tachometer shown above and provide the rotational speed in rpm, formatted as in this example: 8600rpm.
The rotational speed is 600rpm
